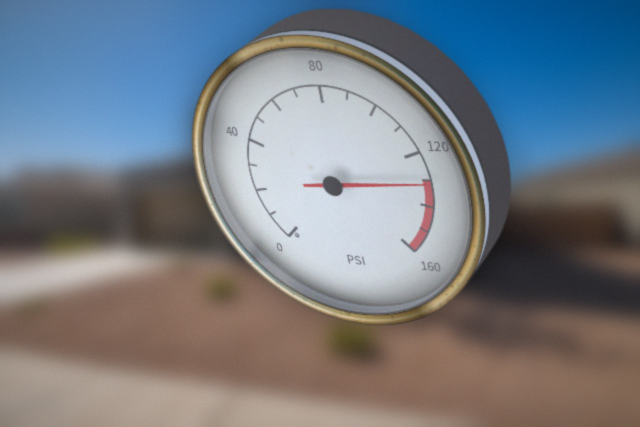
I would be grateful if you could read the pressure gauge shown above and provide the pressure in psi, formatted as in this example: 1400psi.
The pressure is 130psi
